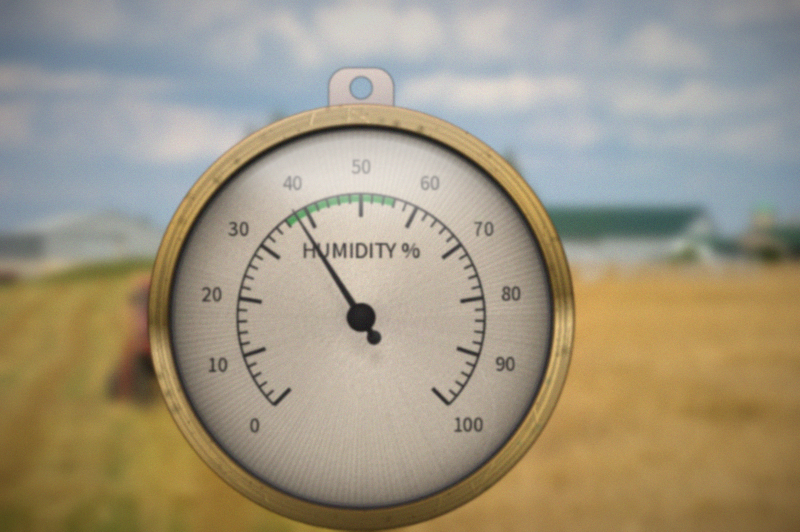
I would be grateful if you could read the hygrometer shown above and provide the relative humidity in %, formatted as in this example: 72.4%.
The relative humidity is 38%
